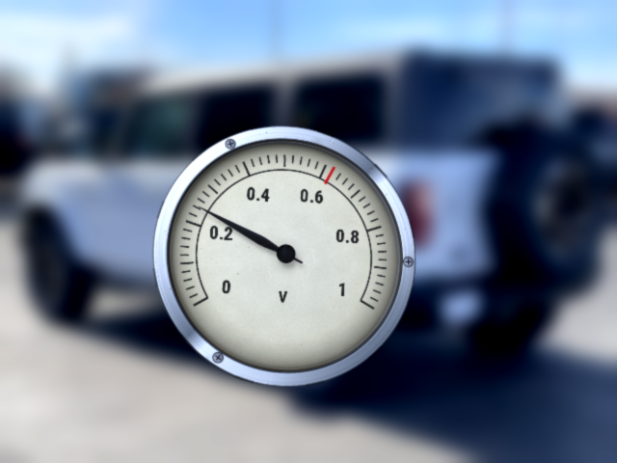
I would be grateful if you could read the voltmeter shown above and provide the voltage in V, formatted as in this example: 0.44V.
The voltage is 0.24V
